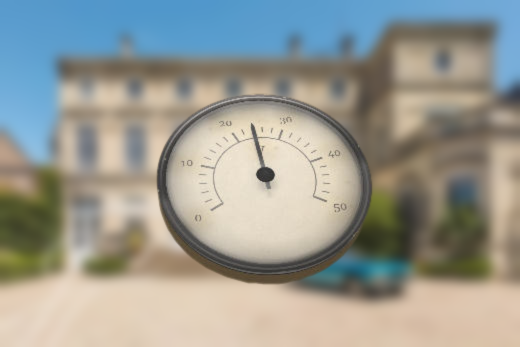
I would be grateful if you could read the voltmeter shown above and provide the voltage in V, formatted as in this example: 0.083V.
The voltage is 24V
